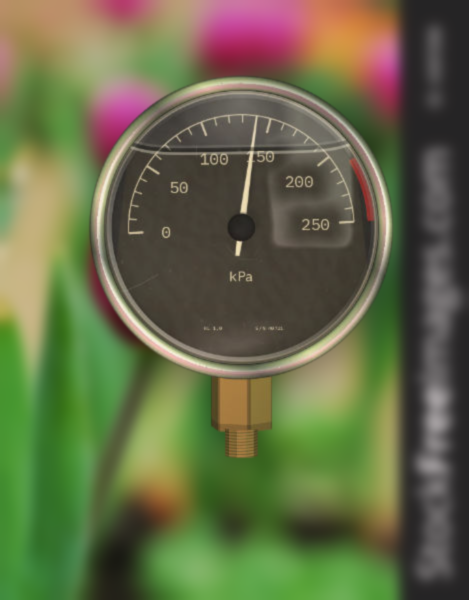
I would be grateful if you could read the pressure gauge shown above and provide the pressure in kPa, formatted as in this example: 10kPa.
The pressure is 140kPa
